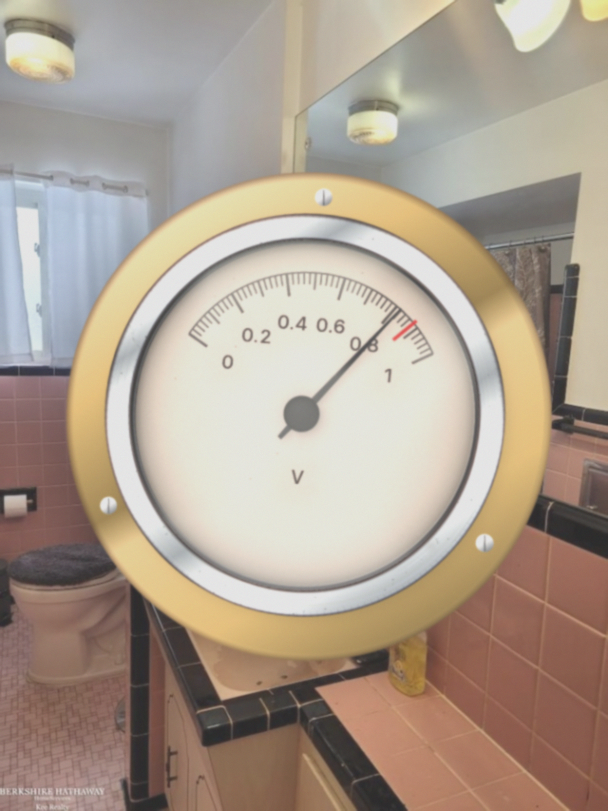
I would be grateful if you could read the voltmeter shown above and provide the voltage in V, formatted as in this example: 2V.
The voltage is 0.82V
